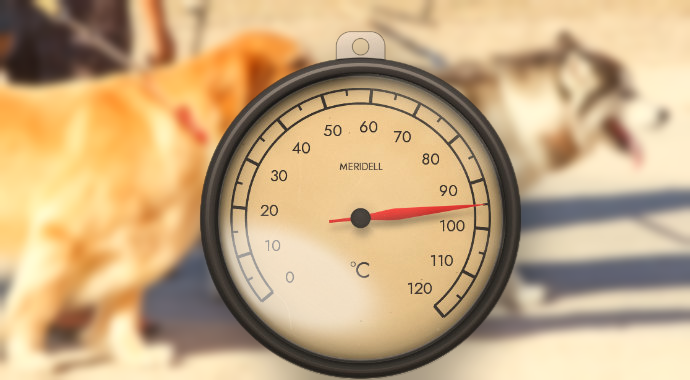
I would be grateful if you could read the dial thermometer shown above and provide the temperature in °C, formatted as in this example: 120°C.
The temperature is 95°C
